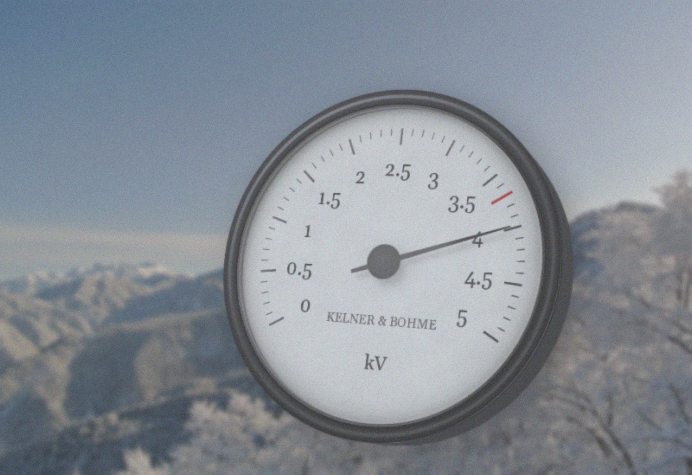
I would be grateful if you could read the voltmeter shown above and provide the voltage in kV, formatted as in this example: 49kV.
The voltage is 4kV
